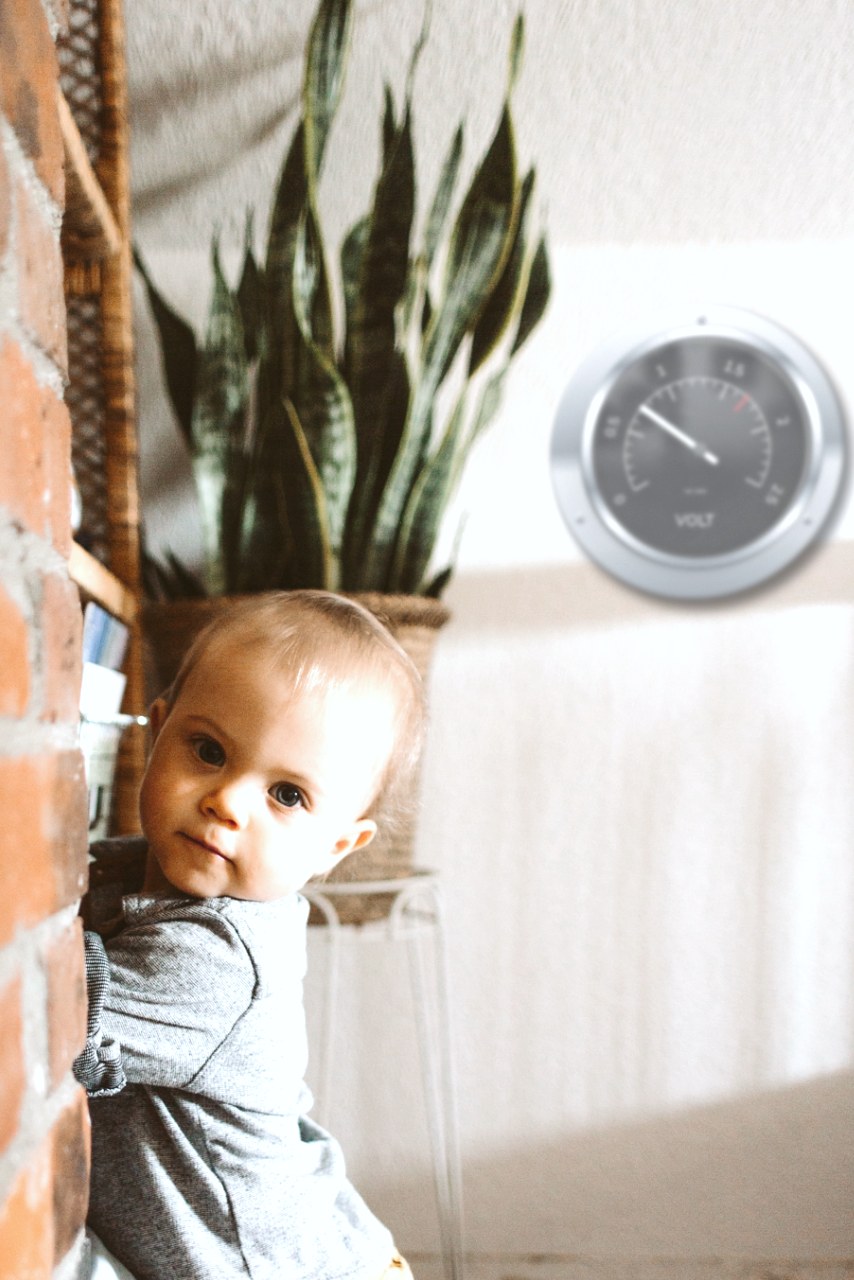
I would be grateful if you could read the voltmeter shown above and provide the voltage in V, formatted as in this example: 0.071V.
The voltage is 0.7V
